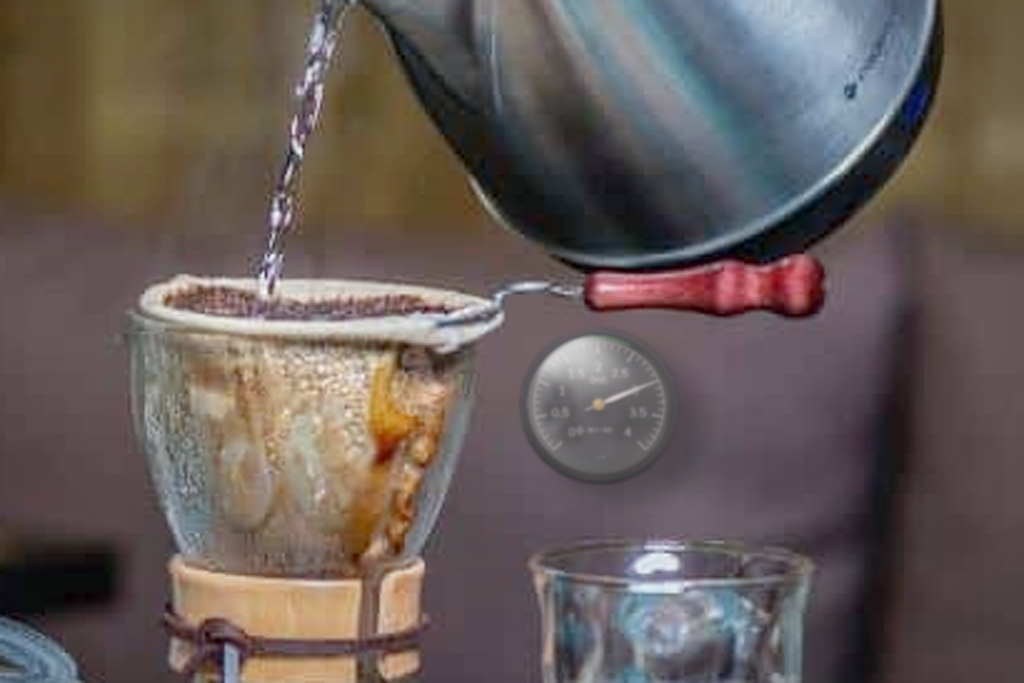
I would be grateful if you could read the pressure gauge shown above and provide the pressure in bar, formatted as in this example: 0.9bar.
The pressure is 3bar
